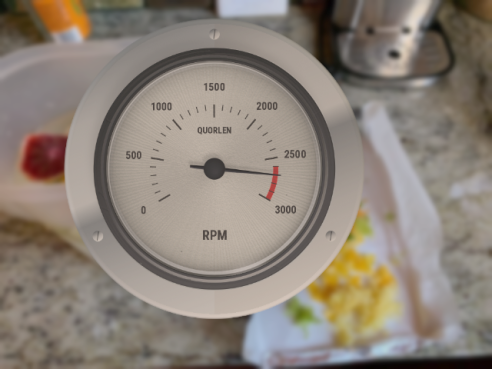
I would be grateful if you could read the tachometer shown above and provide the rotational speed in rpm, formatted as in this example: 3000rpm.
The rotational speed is 2700rpm
